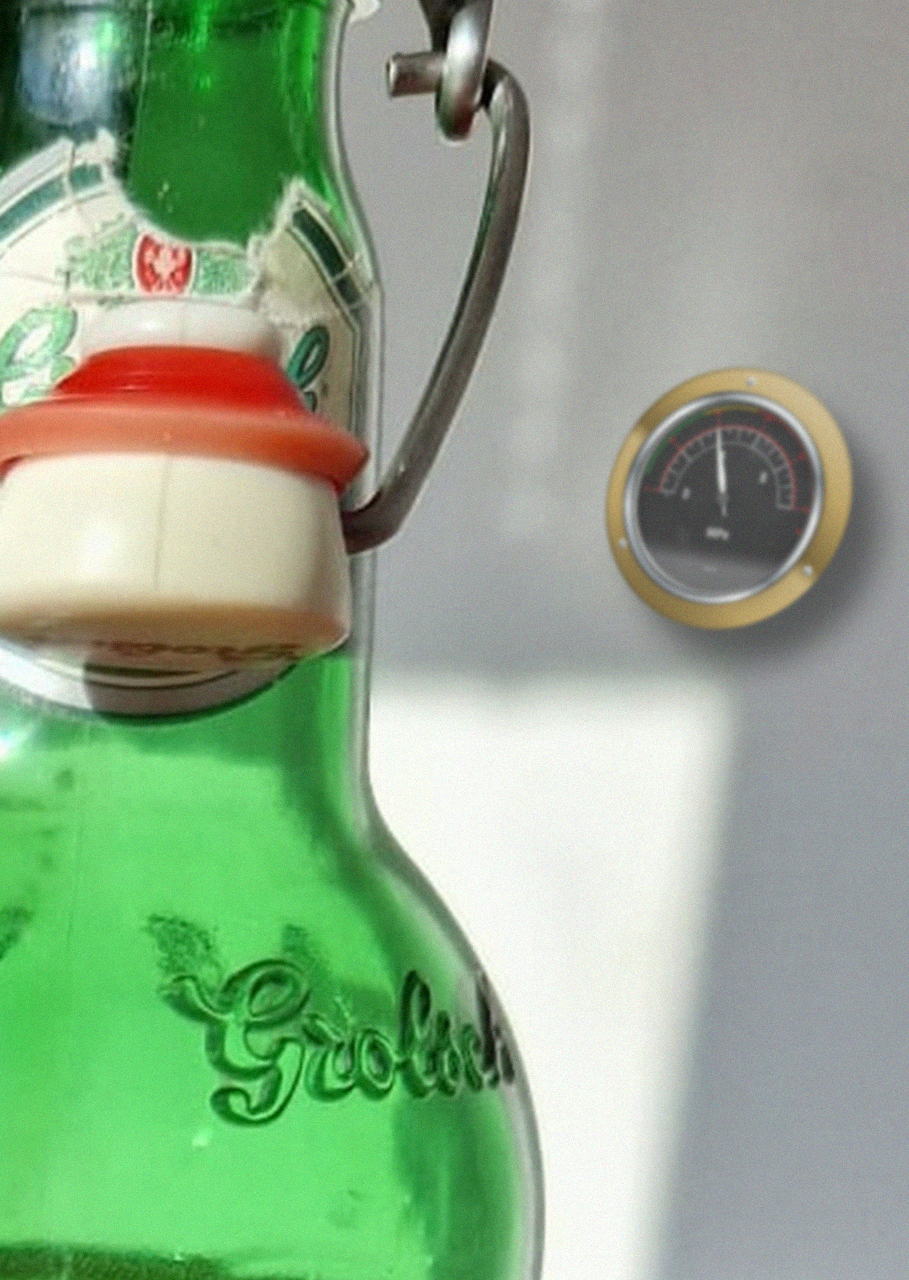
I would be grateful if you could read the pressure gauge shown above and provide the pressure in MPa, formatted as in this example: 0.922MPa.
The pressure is 4MPa
